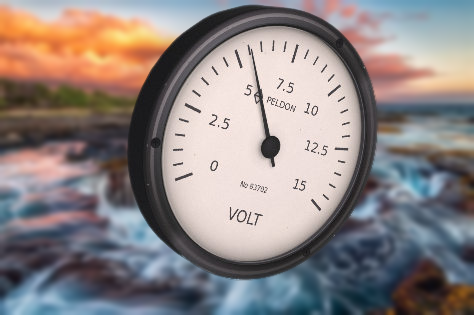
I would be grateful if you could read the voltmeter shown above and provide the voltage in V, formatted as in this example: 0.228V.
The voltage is 5.5V
